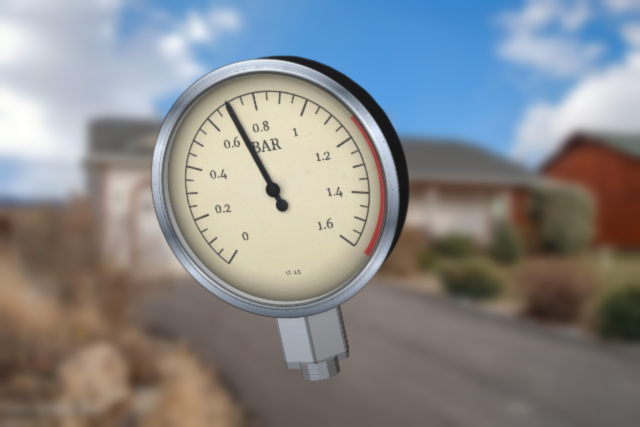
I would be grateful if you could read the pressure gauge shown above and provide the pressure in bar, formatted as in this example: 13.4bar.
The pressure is 0.7bar
